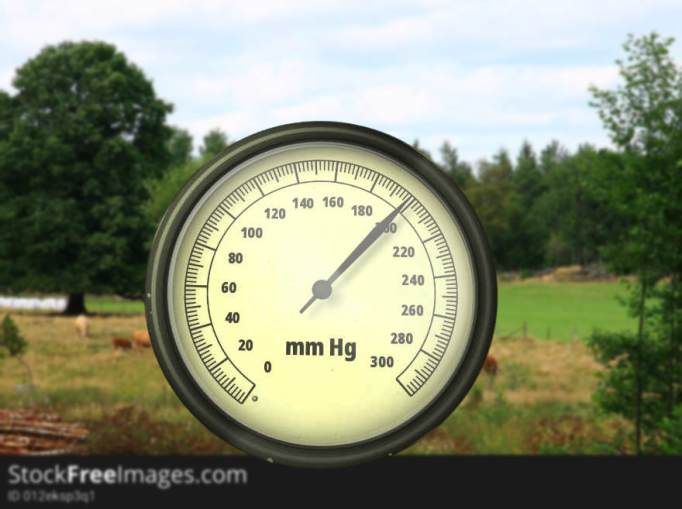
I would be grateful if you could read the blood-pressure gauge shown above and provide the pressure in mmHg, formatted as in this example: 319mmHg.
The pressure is 198mmHg
